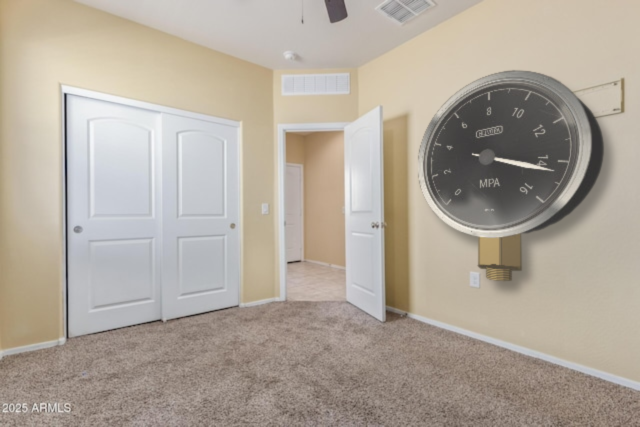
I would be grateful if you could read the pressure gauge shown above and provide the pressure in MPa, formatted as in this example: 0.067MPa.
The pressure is 14.5MPa
